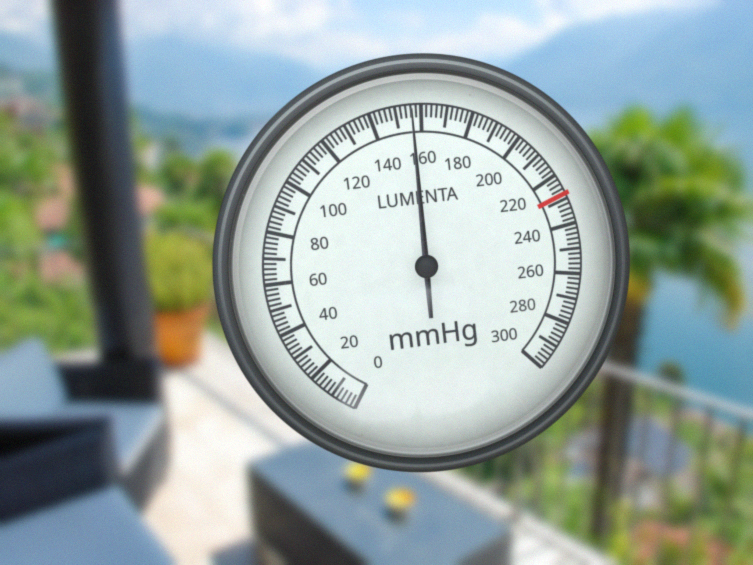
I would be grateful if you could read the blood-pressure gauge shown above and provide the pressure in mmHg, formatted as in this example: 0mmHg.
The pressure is 156mmHg
